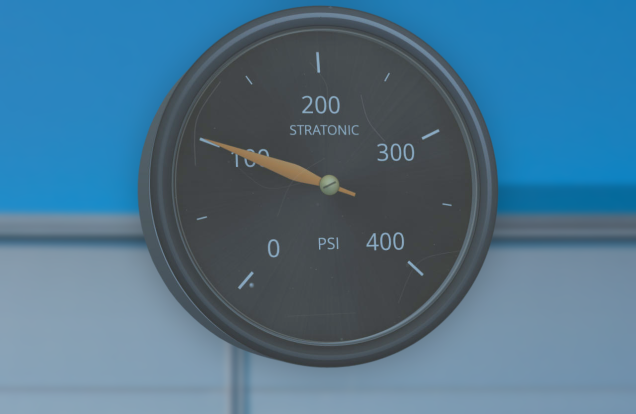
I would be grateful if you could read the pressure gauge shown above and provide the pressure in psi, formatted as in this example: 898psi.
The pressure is 100psi
